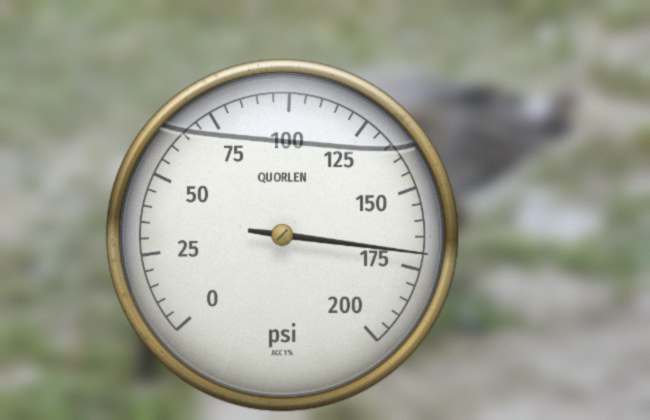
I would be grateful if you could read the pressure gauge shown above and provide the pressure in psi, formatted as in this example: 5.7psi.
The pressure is 170psi
